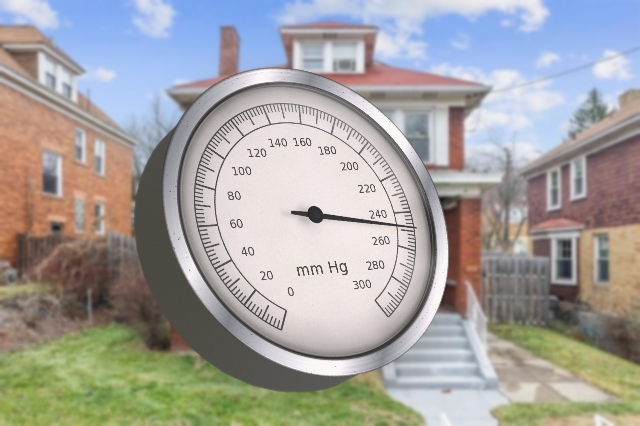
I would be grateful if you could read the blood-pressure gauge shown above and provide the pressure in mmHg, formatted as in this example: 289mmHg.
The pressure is 250mmHg
